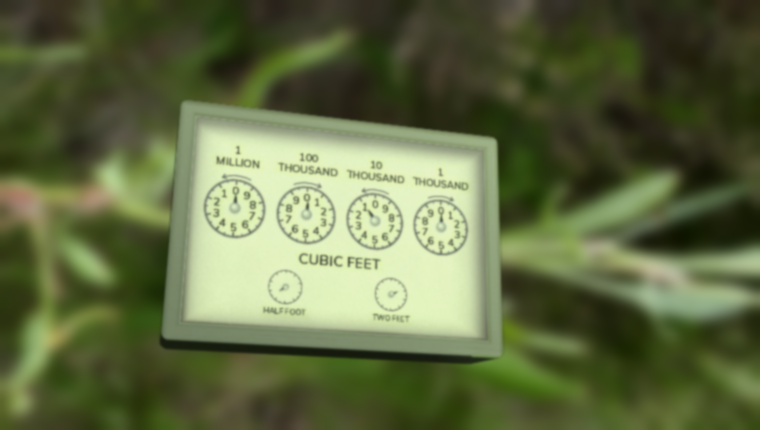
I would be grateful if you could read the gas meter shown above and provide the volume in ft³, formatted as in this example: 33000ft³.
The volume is 1000ft³
